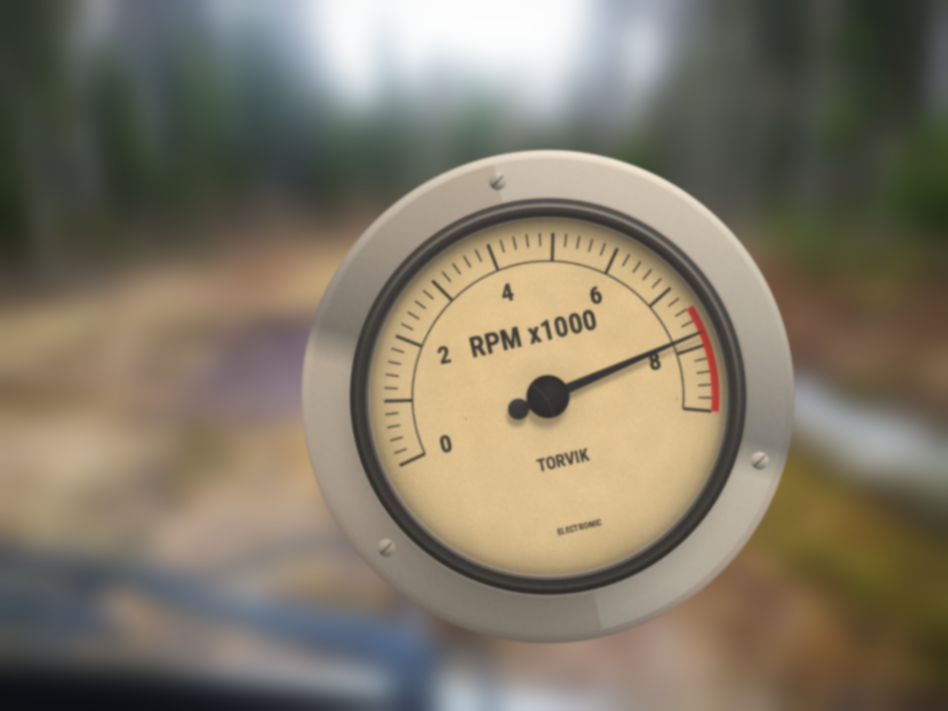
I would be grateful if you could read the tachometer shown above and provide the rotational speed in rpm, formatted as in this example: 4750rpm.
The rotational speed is 7800rpm
